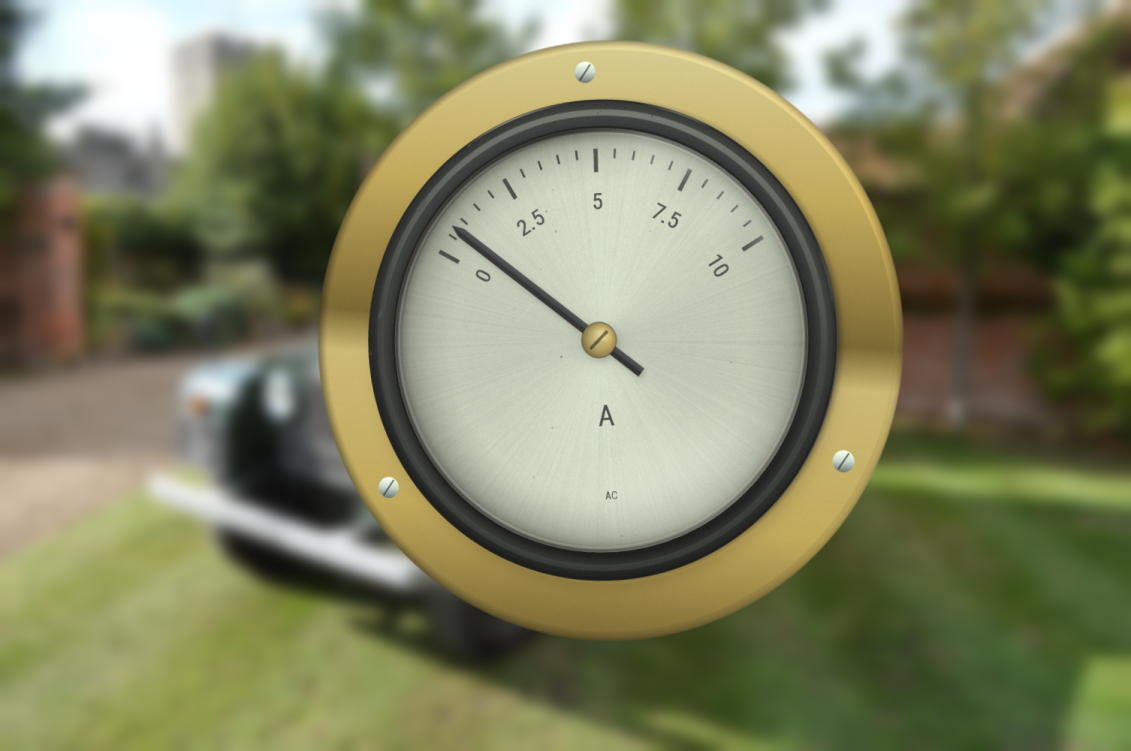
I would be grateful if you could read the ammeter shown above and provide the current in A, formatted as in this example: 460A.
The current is 0.75A
